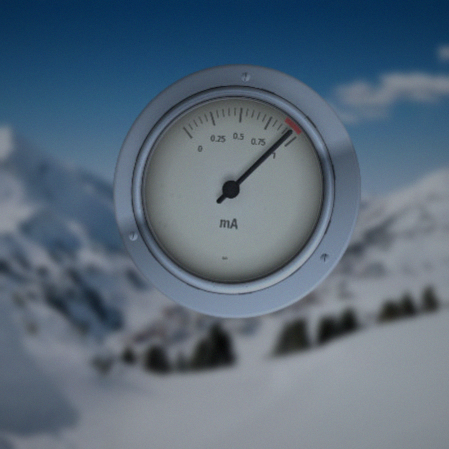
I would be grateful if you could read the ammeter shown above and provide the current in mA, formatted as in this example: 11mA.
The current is 0.95mA
